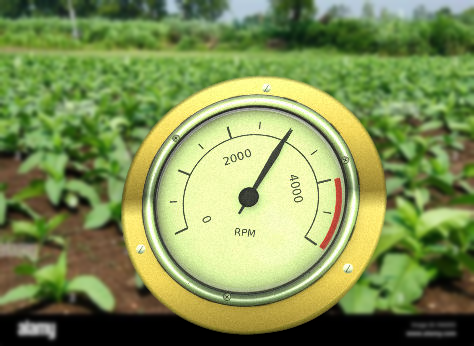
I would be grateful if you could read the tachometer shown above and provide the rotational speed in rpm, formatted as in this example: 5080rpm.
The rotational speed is 3000rpm
